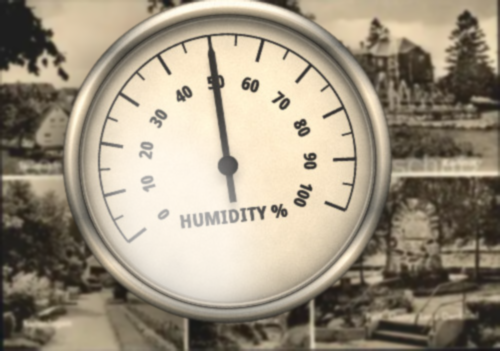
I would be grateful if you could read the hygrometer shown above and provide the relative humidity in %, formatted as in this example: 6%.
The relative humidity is 50%
